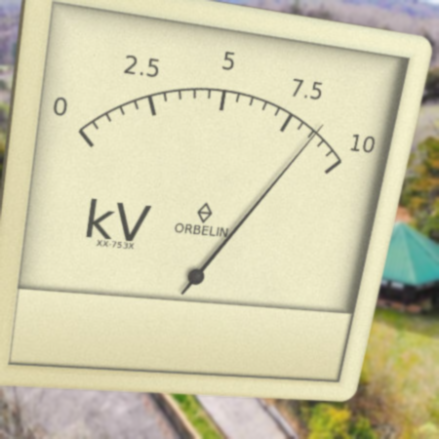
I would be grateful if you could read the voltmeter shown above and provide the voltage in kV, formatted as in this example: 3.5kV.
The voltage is 8.5kV
